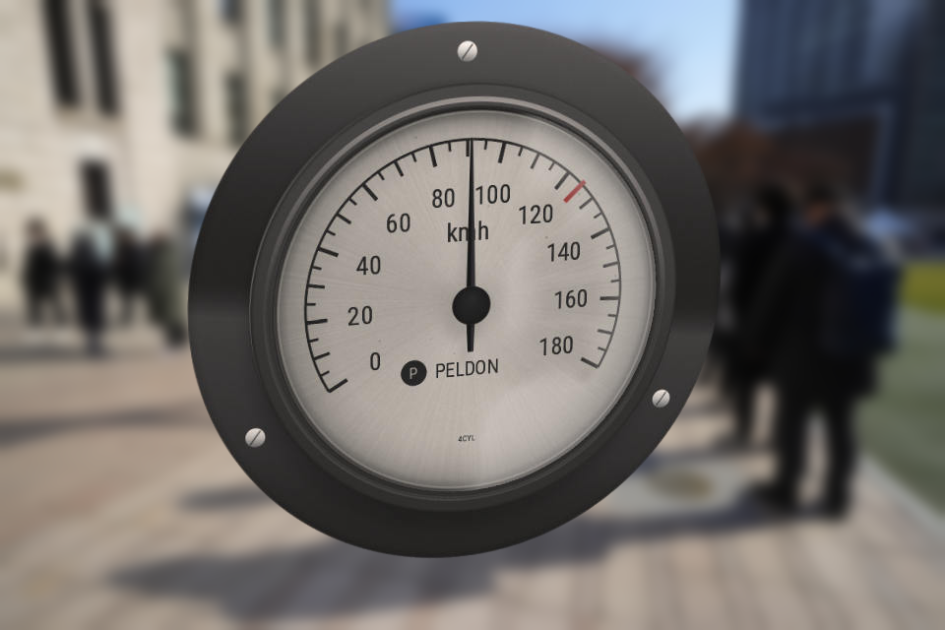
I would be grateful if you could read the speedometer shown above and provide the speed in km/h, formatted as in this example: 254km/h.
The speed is 90km/h
